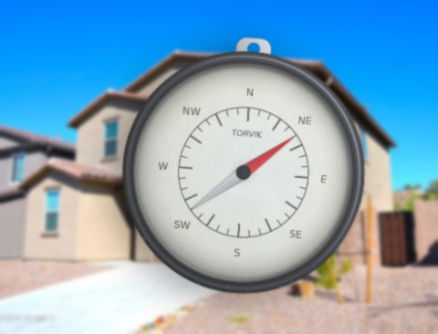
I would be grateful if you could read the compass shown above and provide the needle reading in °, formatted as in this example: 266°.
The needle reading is 50°
